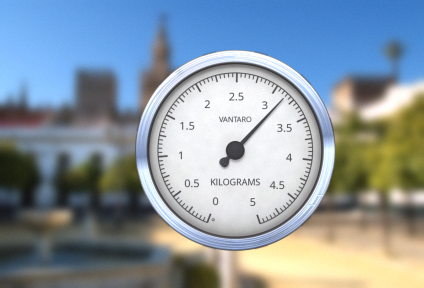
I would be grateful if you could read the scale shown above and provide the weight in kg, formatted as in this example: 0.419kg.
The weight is 3.15kg
